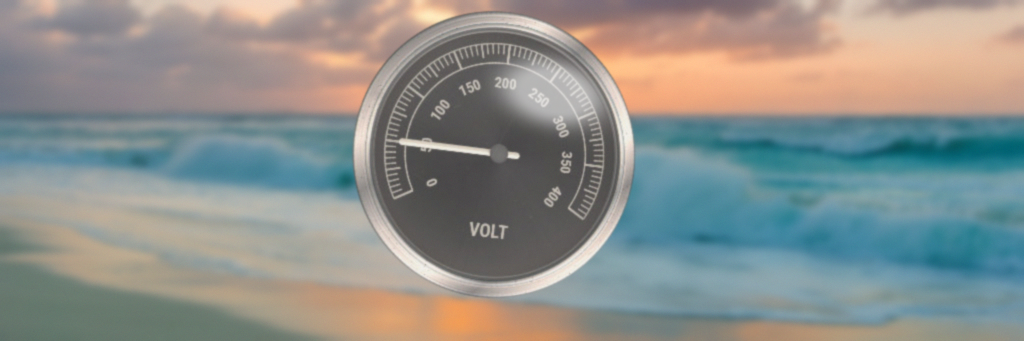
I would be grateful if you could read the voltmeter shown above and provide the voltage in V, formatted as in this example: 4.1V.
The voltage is 50V
